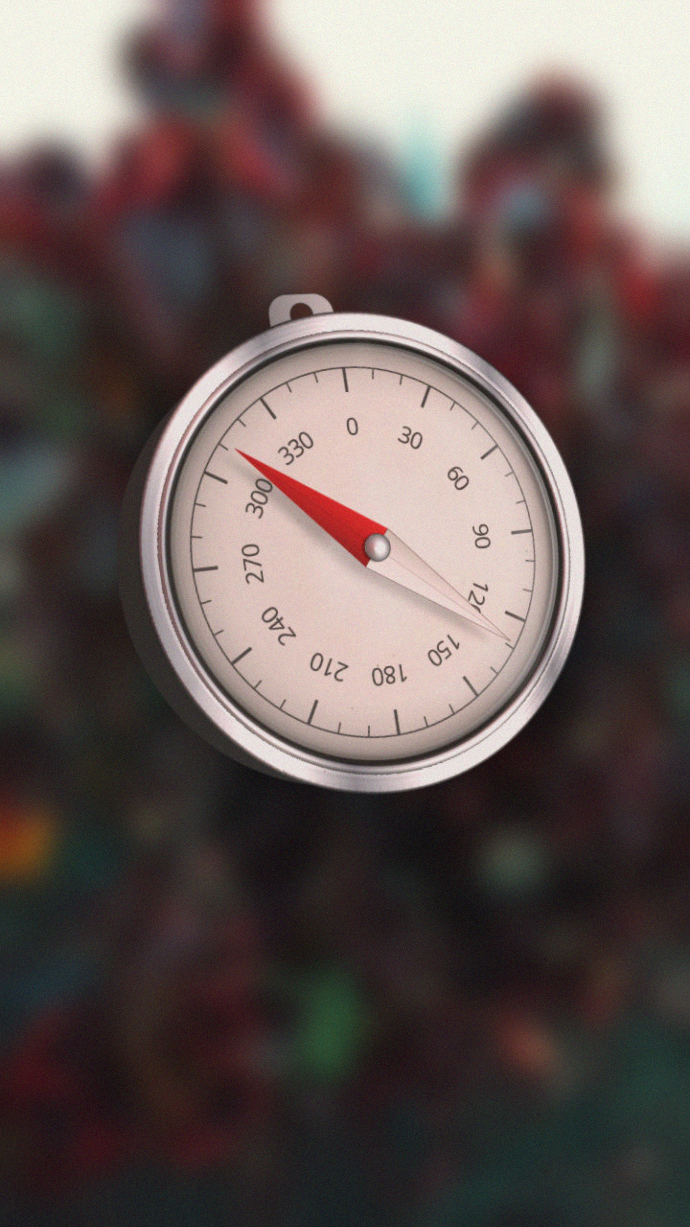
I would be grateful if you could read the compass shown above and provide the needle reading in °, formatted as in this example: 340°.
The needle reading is 310°
